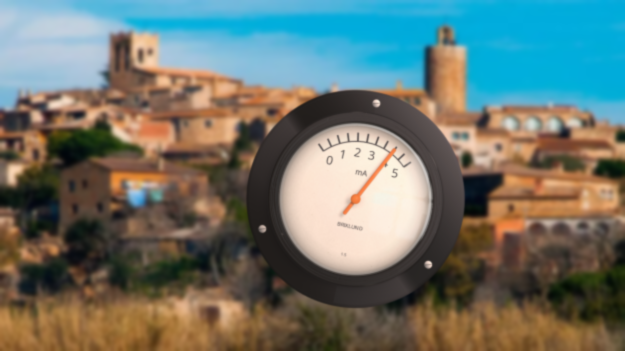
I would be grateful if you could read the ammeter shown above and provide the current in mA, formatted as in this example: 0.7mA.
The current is 4mA
